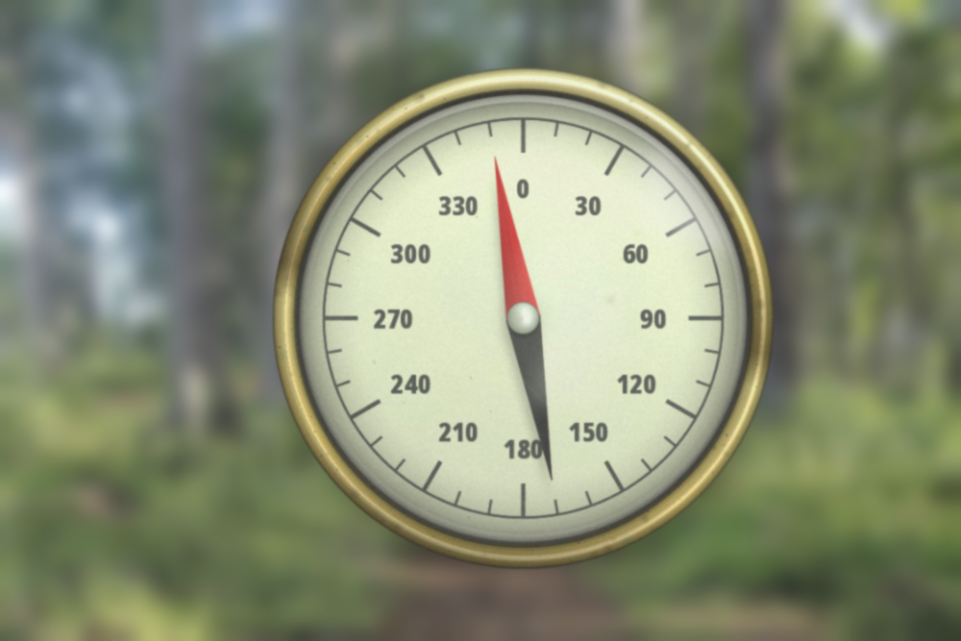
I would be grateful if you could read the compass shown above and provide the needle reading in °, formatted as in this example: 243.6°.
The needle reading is 350°
